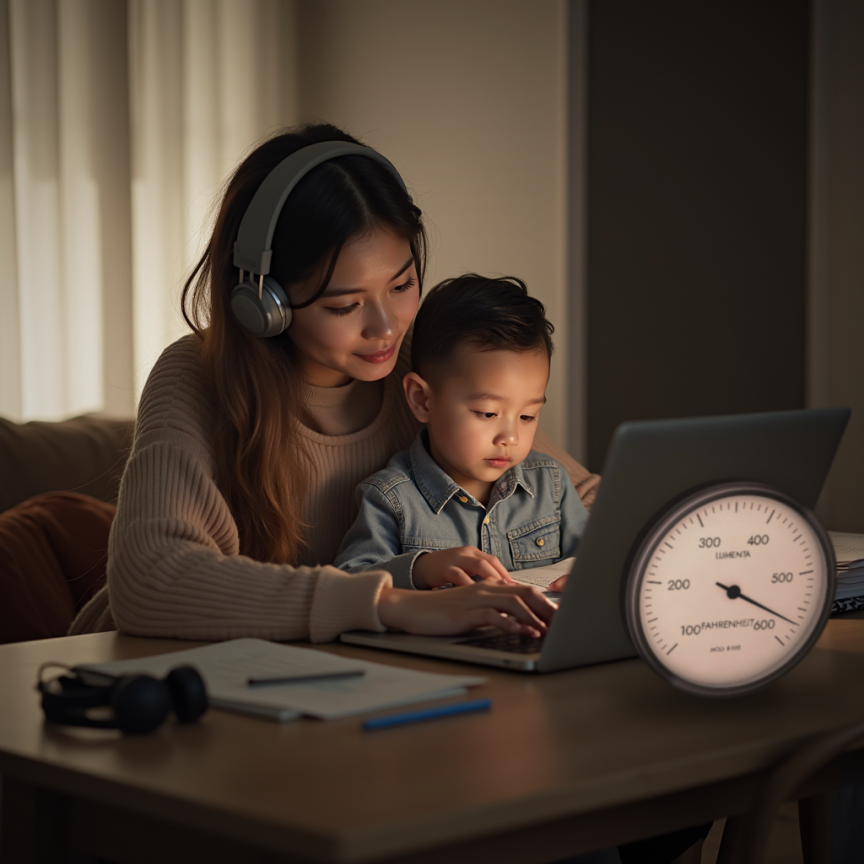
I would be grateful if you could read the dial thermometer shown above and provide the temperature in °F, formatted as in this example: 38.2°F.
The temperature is 570°F
